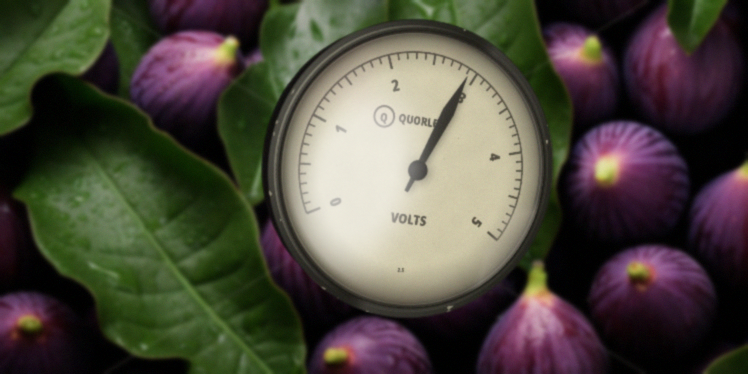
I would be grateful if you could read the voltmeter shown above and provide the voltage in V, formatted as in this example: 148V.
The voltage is 2.9V
